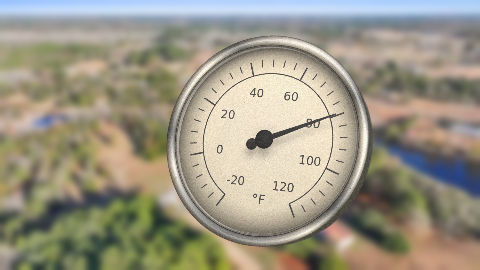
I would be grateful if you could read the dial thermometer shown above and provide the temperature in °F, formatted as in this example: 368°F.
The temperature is 80°F
